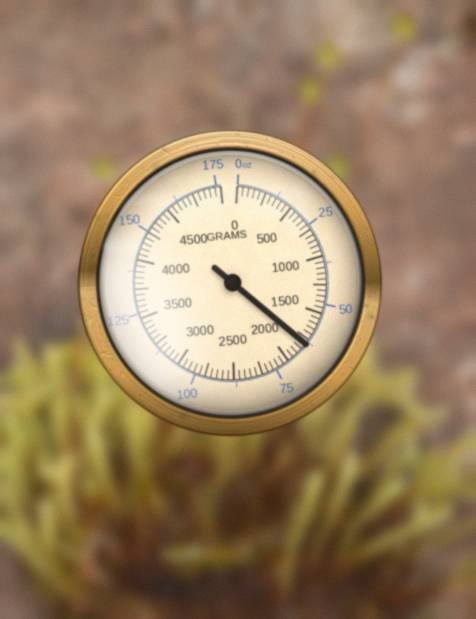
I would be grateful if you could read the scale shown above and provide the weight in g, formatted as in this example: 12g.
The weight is 1800g
